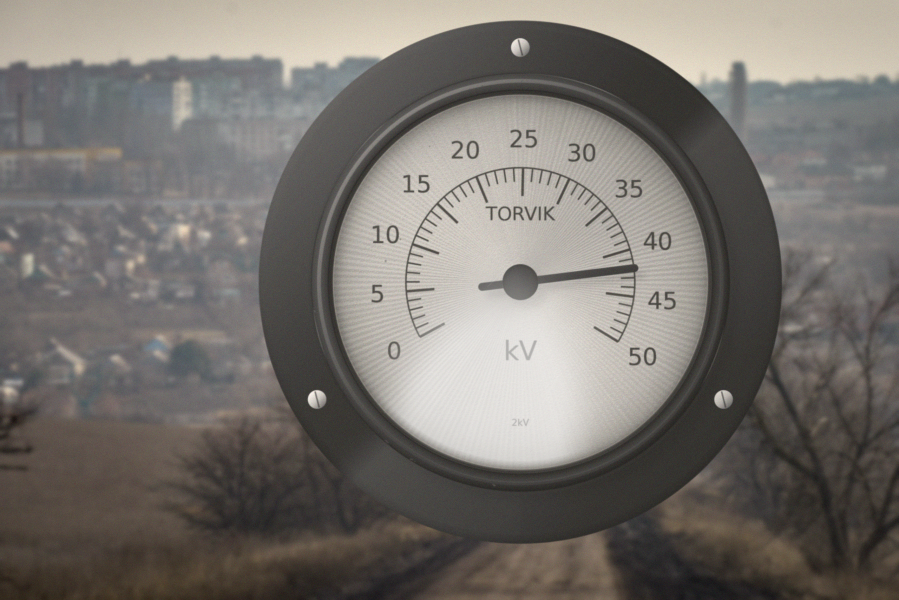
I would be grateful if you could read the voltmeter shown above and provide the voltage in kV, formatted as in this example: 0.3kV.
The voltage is 42kV
